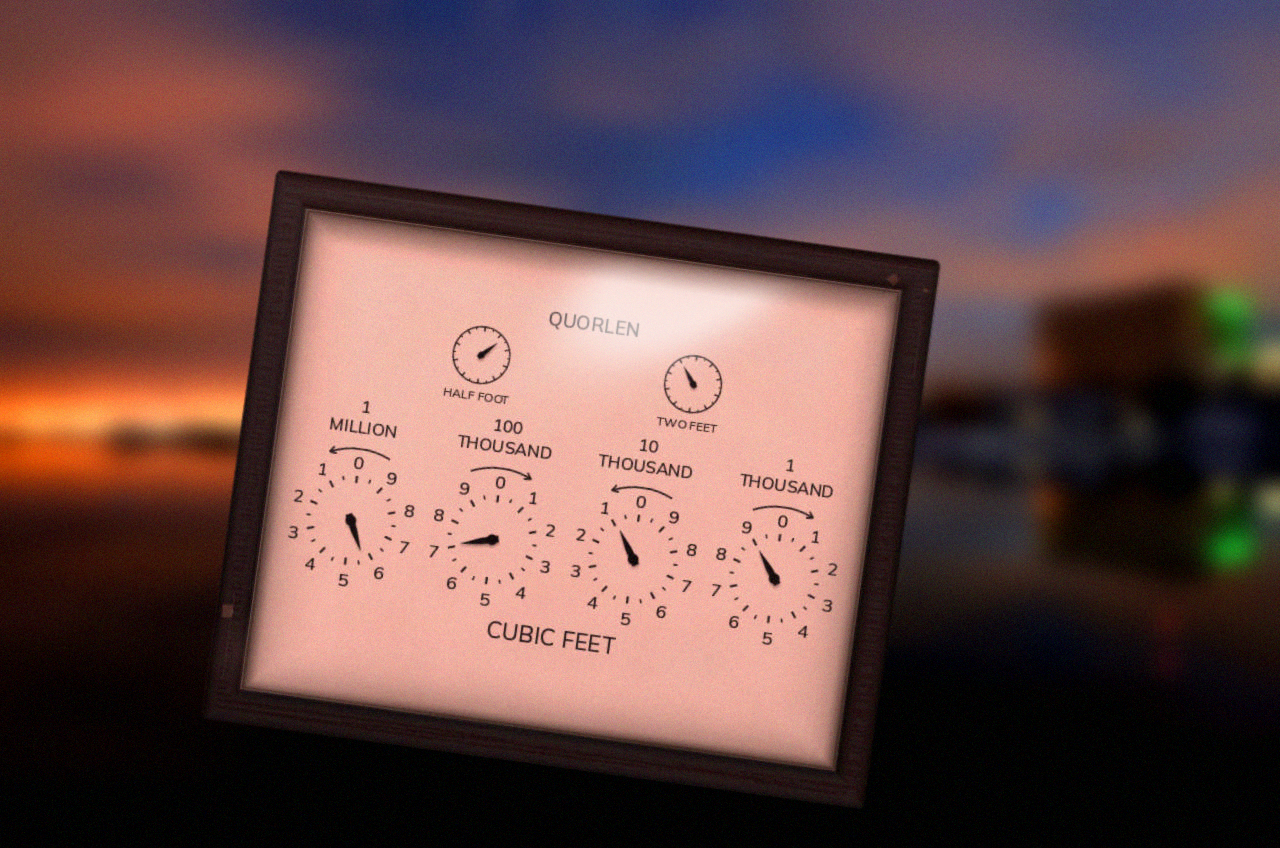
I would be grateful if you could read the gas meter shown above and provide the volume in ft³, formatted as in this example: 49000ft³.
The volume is 570900ft³
